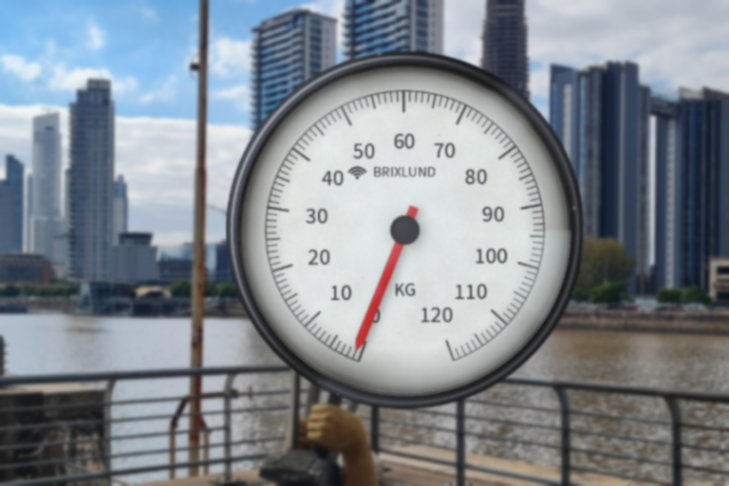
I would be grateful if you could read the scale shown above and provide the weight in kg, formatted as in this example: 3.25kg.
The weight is 1kg
